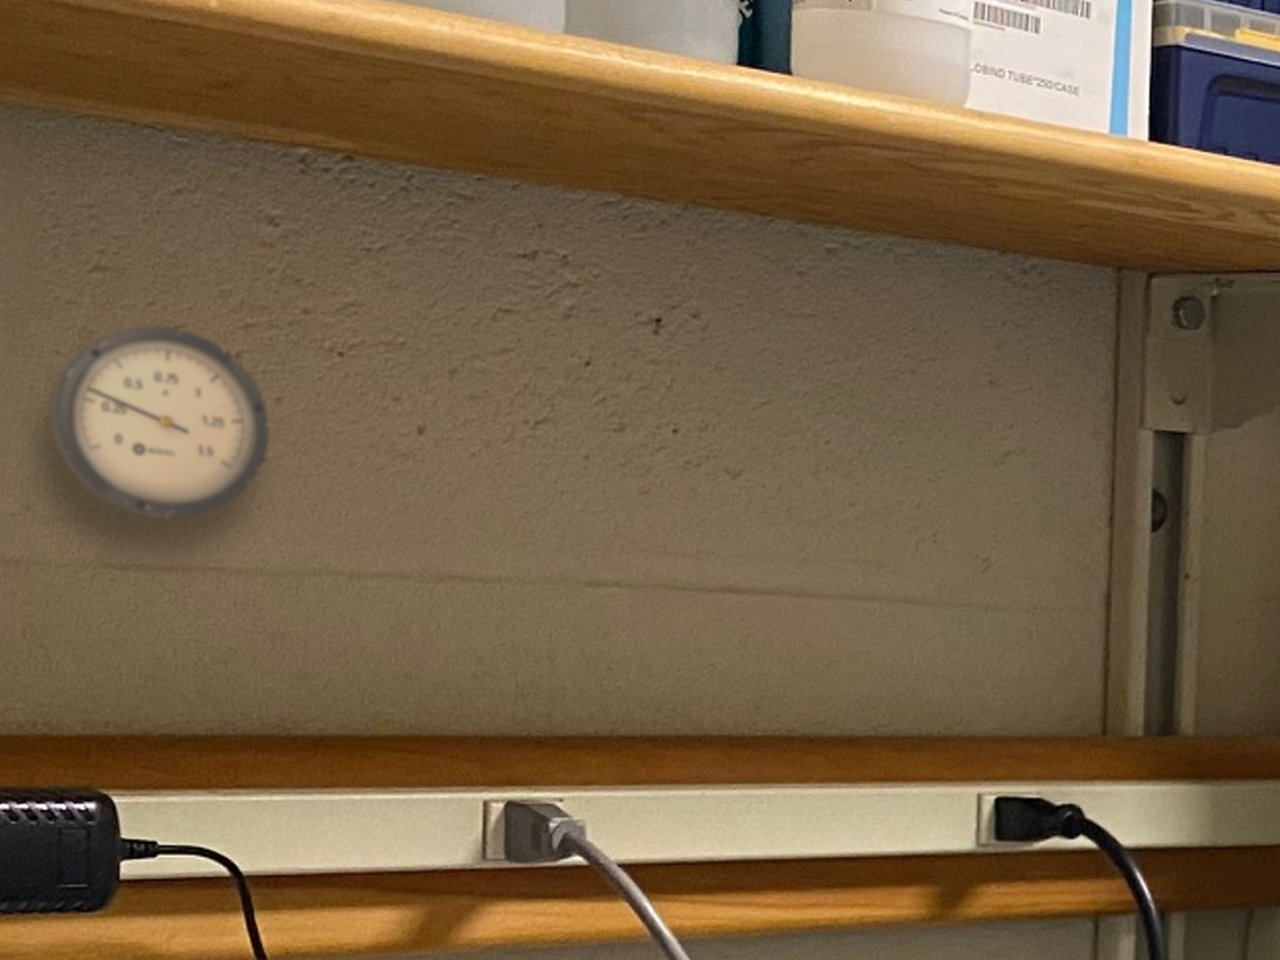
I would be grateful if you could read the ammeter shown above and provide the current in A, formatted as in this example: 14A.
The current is 0.3A
